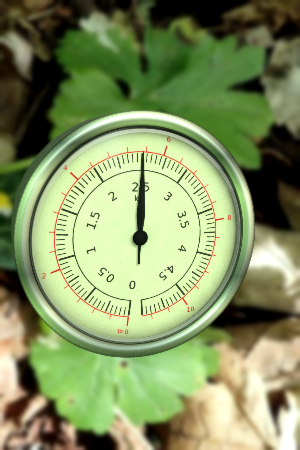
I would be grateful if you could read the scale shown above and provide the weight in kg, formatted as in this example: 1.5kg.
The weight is 2.5kg
